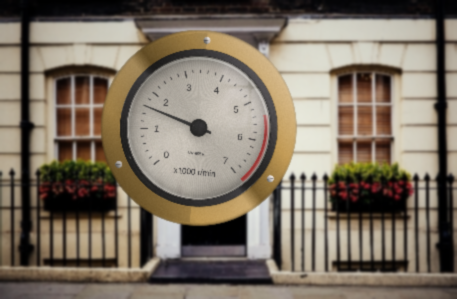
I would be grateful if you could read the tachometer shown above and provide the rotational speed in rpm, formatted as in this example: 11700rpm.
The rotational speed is 1600rpm
